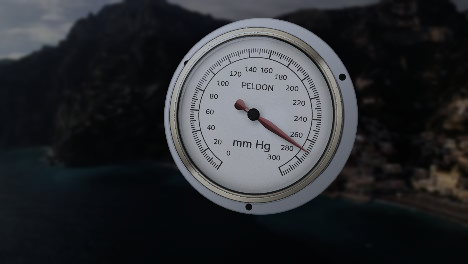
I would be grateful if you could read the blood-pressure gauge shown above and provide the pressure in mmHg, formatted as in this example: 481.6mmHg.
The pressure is 270mmHg
